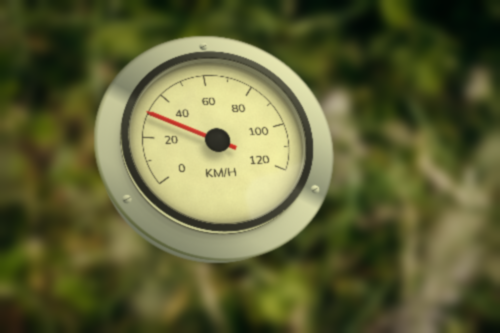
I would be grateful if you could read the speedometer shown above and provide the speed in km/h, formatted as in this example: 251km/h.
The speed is 30km/h
